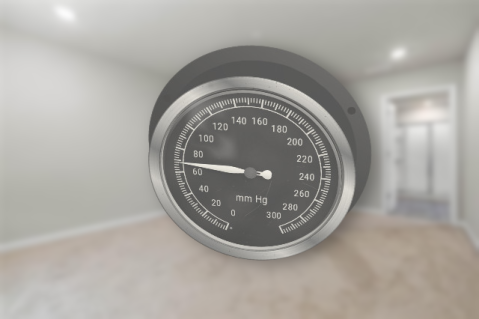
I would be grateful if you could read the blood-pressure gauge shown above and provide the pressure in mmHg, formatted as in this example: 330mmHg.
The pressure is 70mmHg
